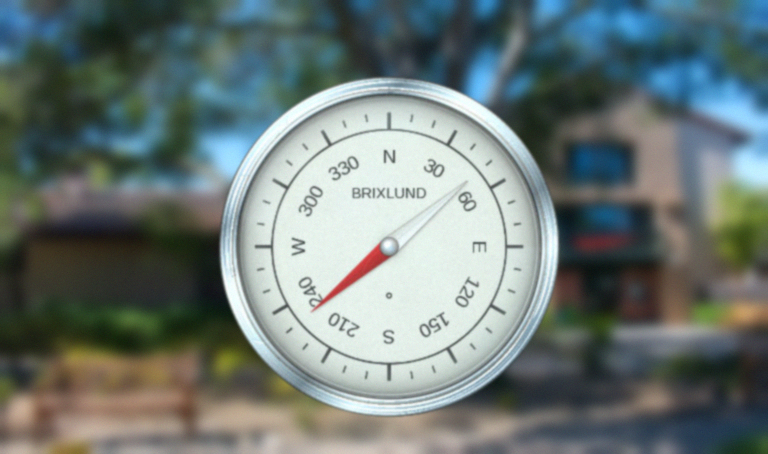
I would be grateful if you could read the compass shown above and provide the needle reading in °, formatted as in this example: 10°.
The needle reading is 230°
